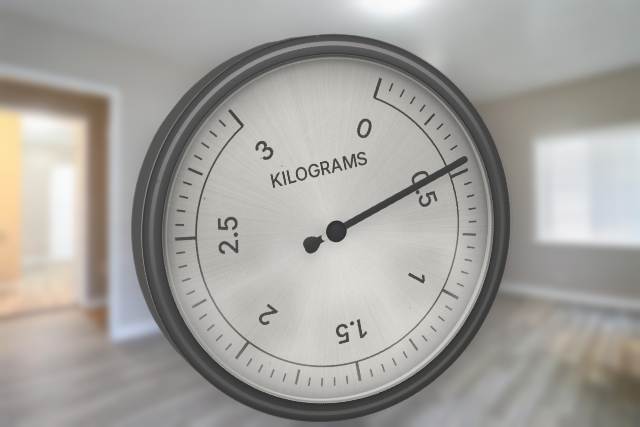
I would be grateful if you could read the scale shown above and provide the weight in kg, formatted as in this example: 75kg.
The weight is 0.45kg
